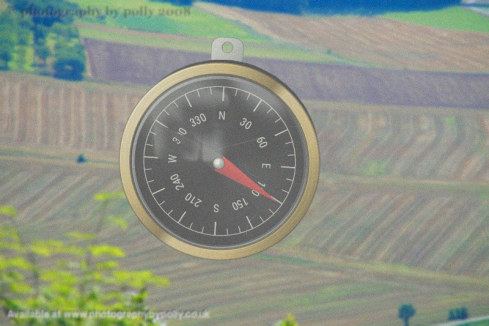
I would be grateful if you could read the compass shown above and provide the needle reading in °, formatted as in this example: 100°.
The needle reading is 120°
